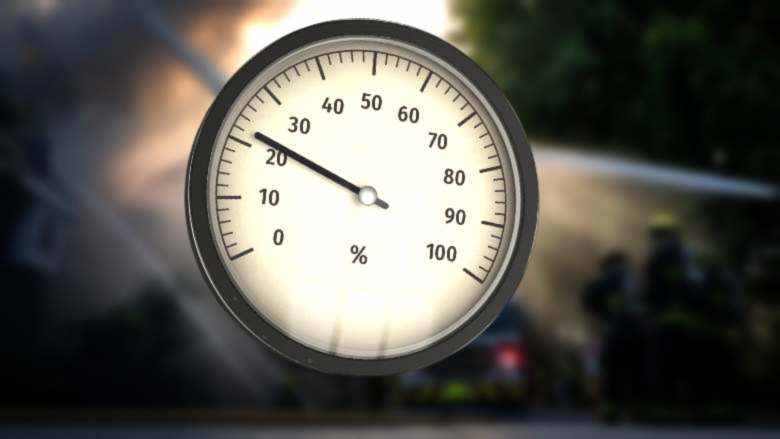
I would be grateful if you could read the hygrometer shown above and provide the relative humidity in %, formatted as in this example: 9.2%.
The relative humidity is 22%
